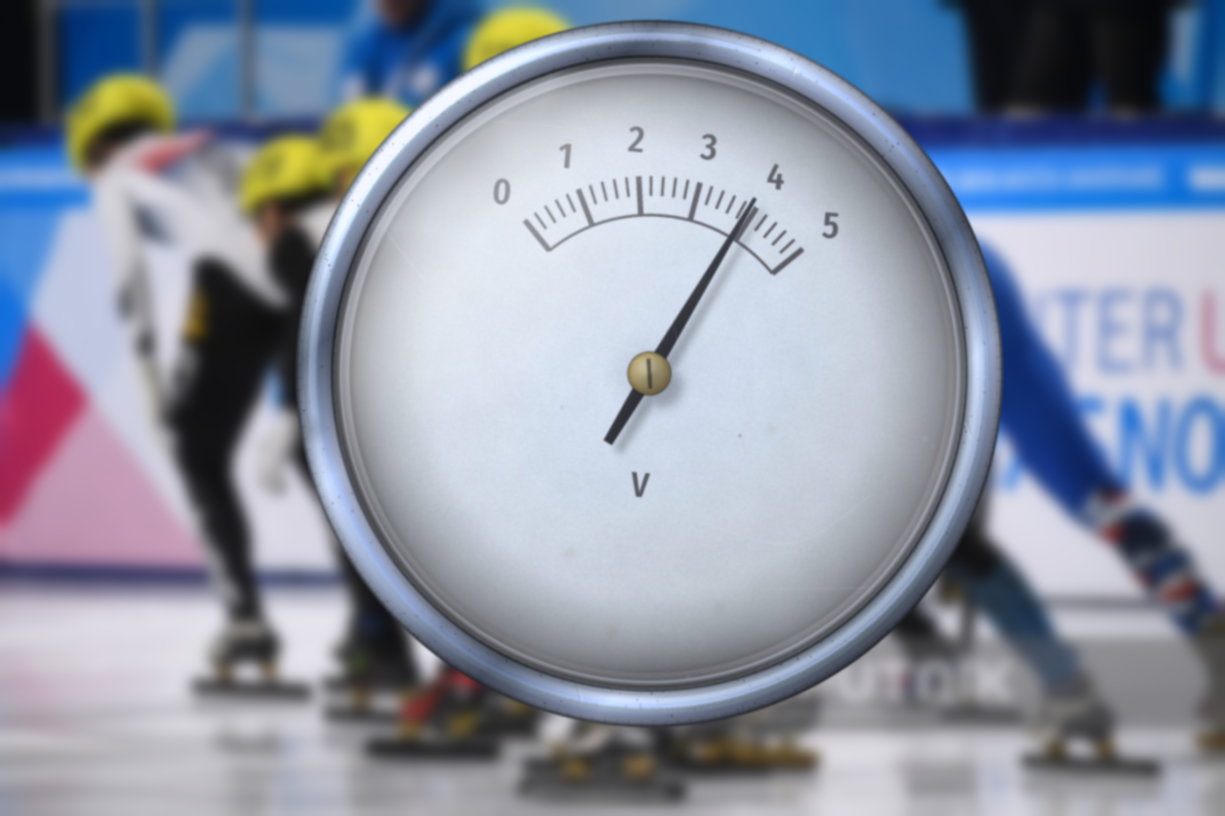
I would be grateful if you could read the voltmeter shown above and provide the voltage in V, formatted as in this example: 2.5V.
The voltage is 3.9V
